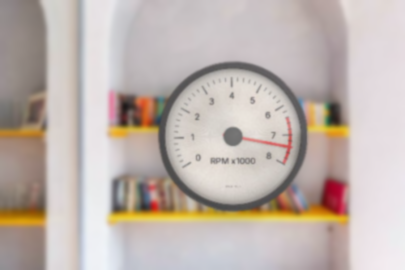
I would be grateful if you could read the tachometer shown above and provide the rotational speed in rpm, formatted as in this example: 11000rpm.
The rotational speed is 7400rpm
